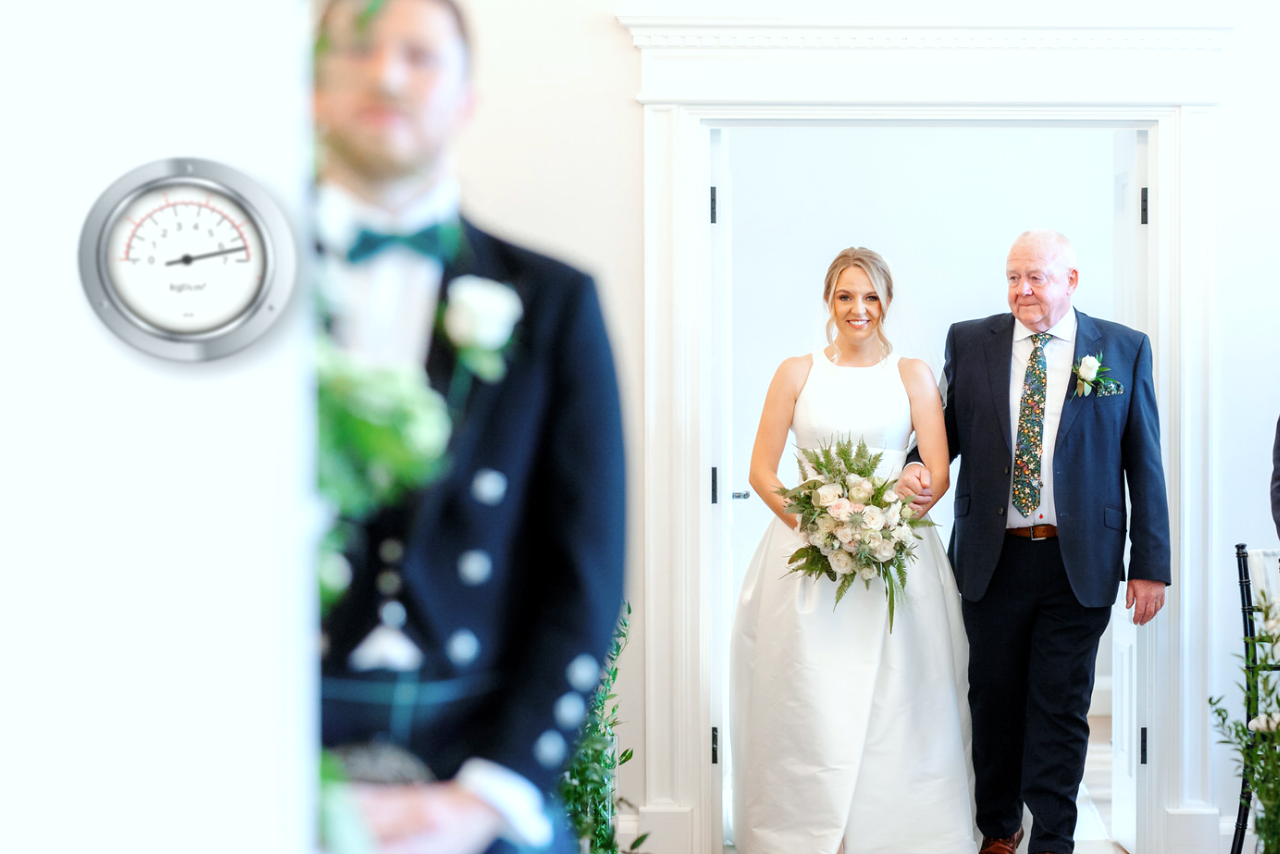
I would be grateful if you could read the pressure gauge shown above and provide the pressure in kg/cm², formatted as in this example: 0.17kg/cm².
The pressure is 6.5kg/cm²
